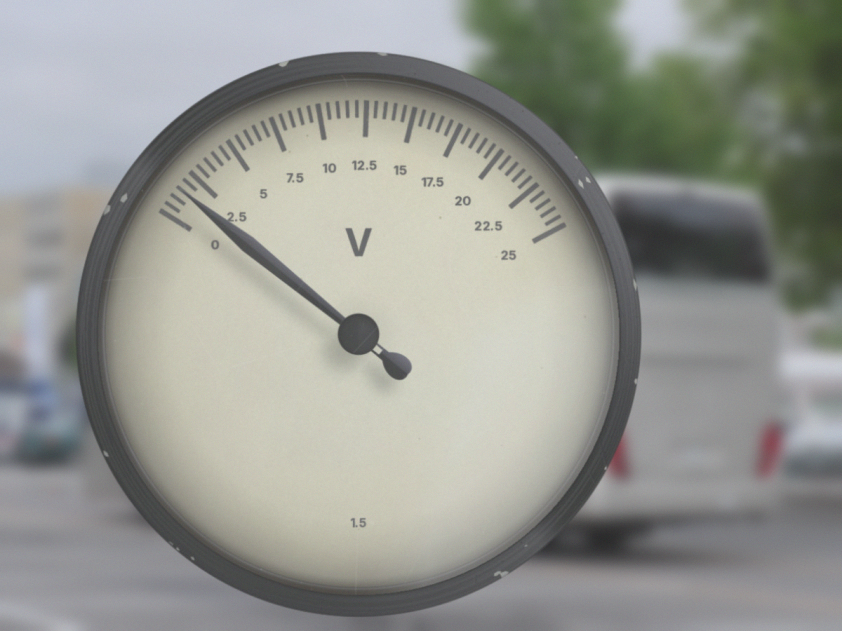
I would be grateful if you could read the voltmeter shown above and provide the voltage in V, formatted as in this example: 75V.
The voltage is 1.5V
